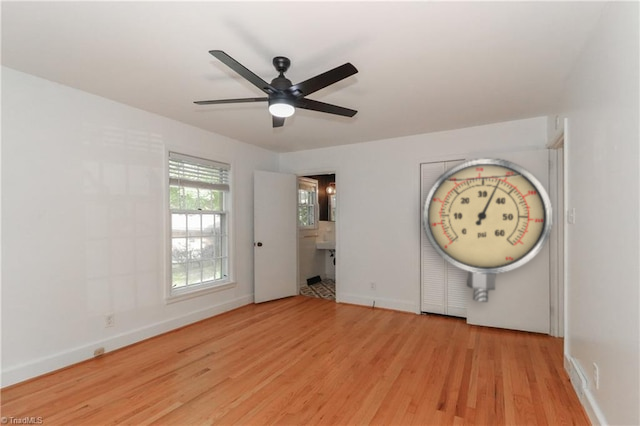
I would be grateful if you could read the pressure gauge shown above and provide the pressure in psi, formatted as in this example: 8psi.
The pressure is 35psi
